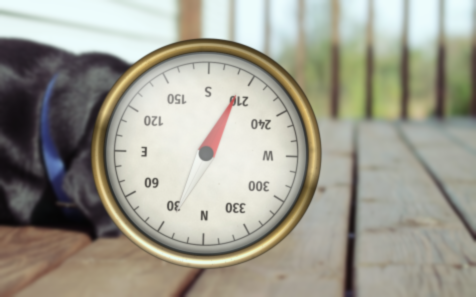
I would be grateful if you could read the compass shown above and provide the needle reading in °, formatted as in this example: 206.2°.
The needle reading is 205°
